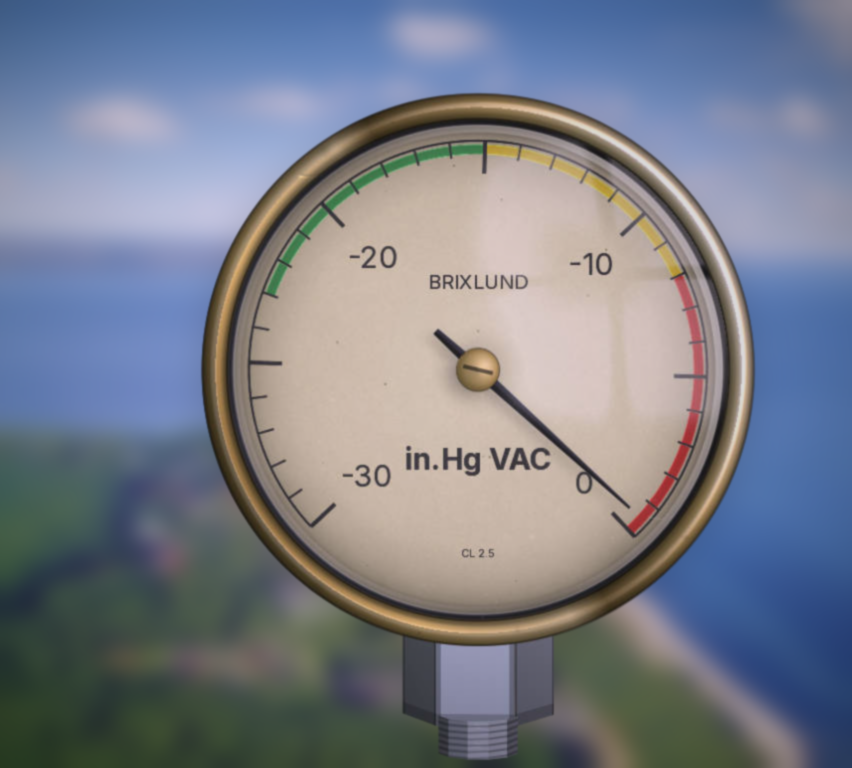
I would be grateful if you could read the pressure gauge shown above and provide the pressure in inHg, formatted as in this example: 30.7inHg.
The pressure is -0.5inHg
